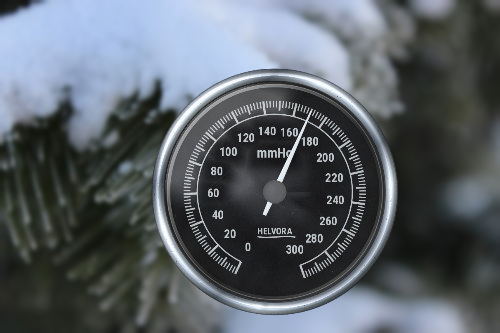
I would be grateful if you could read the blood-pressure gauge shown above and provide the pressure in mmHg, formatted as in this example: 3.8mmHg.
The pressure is 170mmHg
